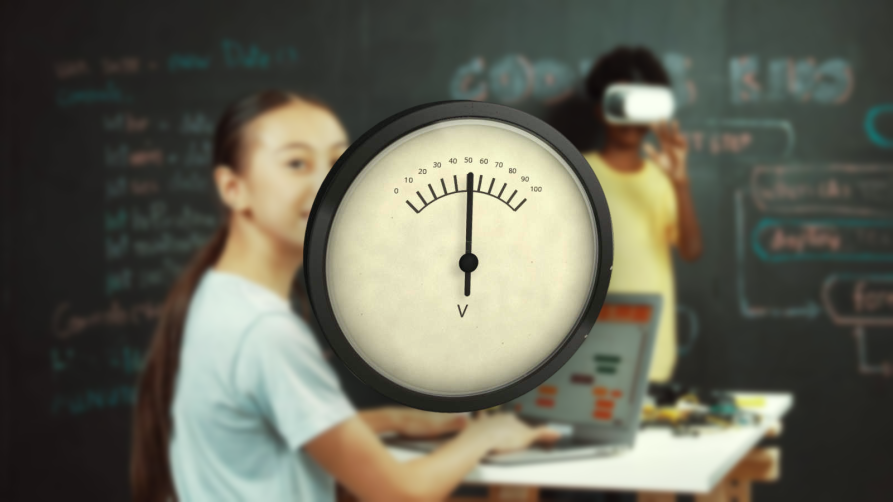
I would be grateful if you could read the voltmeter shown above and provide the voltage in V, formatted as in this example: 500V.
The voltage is 50V
